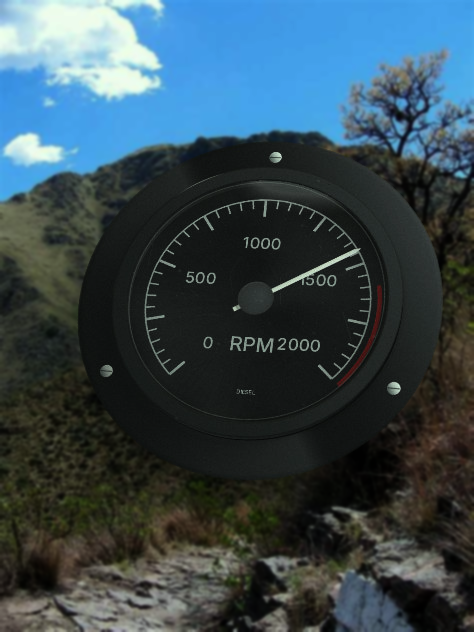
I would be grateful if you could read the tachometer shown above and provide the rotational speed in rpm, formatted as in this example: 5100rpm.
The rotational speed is 1450rpm
